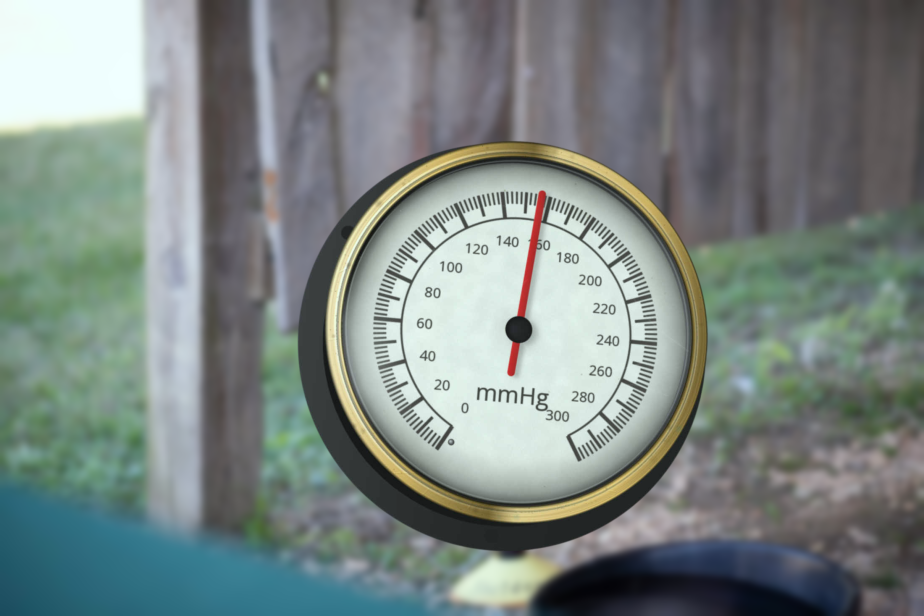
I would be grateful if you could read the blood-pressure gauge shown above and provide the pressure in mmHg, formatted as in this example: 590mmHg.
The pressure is 156mmHg
